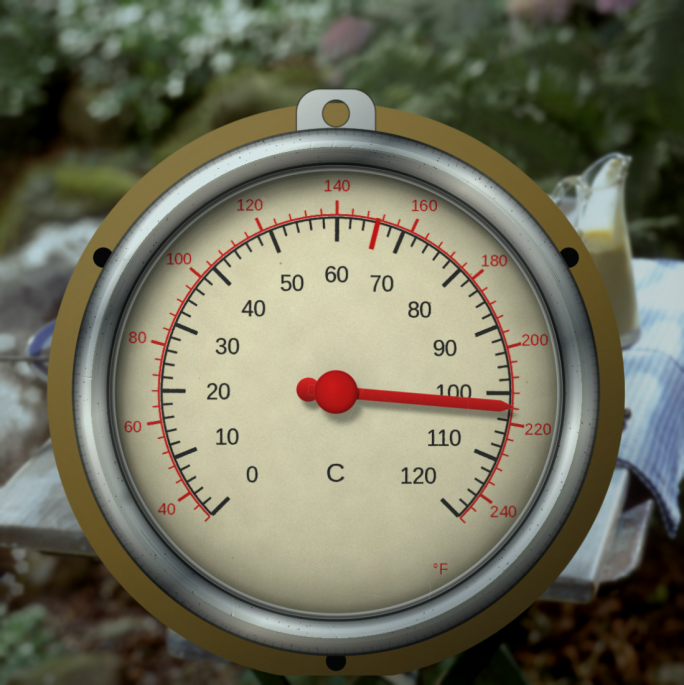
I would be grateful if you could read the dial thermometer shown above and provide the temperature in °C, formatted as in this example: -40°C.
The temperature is 102°C
